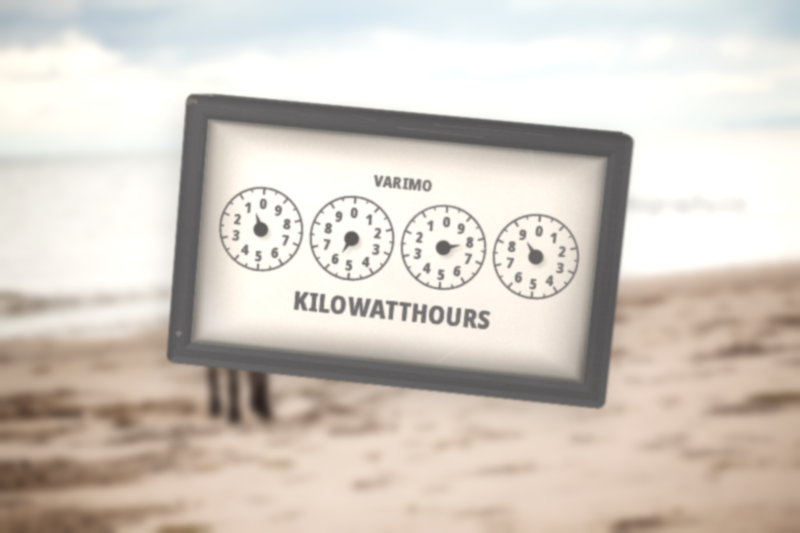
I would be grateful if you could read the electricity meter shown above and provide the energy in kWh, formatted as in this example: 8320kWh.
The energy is 579kWh
